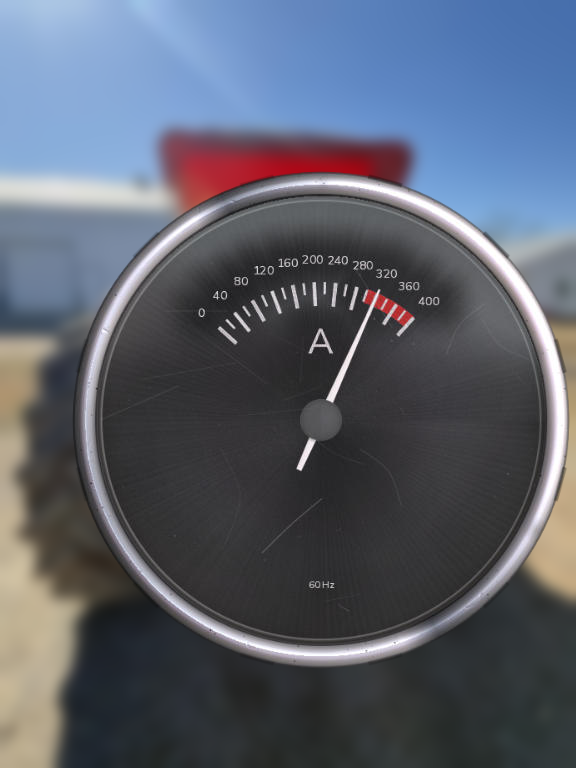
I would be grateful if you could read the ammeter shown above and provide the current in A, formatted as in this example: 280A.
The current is 320A
